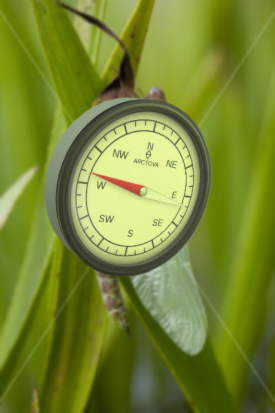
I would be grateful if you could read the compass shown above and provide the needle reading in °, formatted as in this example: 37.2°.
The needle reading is 280°
